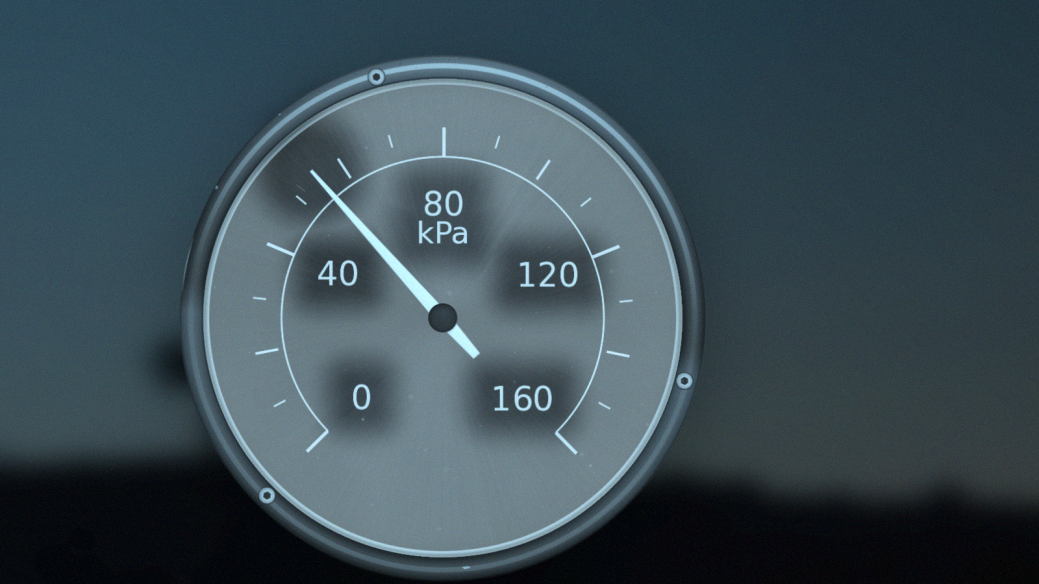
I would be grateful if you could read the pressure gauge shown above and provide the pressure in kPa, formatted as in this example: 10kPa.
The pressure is 55kPa
